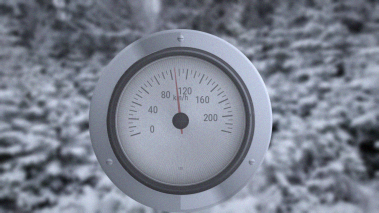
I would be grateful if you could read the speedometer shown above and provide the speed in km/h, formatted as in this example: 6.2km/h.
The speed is 105km/h
